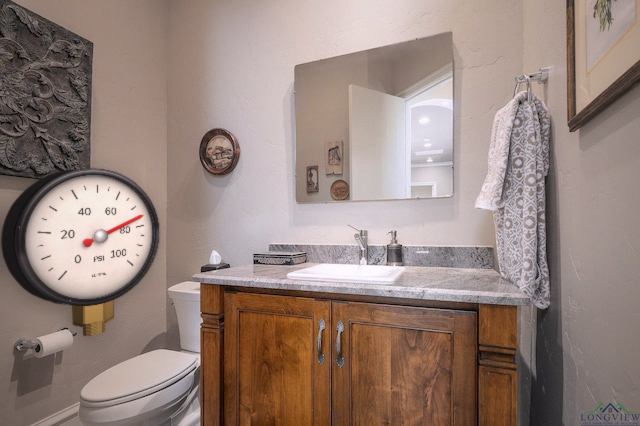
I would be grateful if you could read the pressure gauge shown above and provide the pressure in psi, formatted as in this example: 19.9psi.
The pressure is 75psi
